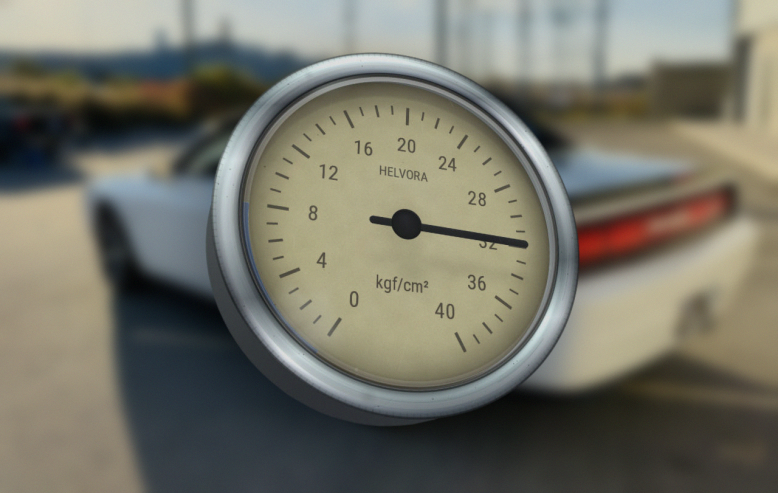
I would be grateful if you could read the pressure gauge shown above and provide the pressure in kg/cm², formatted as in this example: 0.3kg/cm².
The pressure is 32kg/cm²
